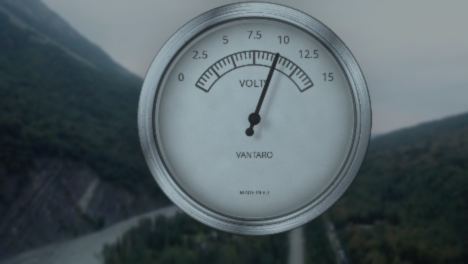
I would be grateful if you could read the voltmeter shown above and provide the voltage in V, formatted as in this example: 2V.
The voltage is 10V
